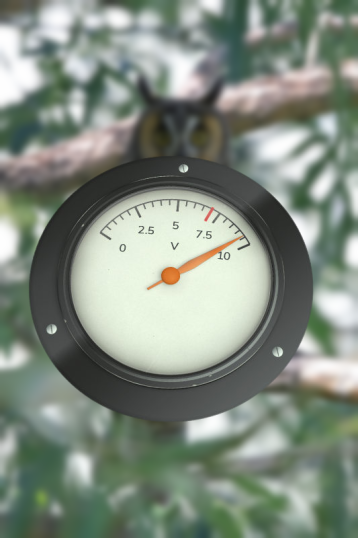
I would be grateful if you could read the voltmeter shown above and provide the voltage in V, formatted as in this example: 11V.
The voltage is 9.5V
